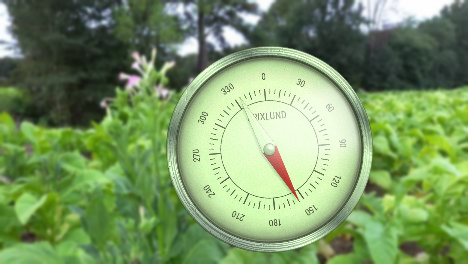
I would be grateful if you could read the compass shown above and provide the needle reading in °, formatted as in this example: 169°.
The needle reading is 155°
